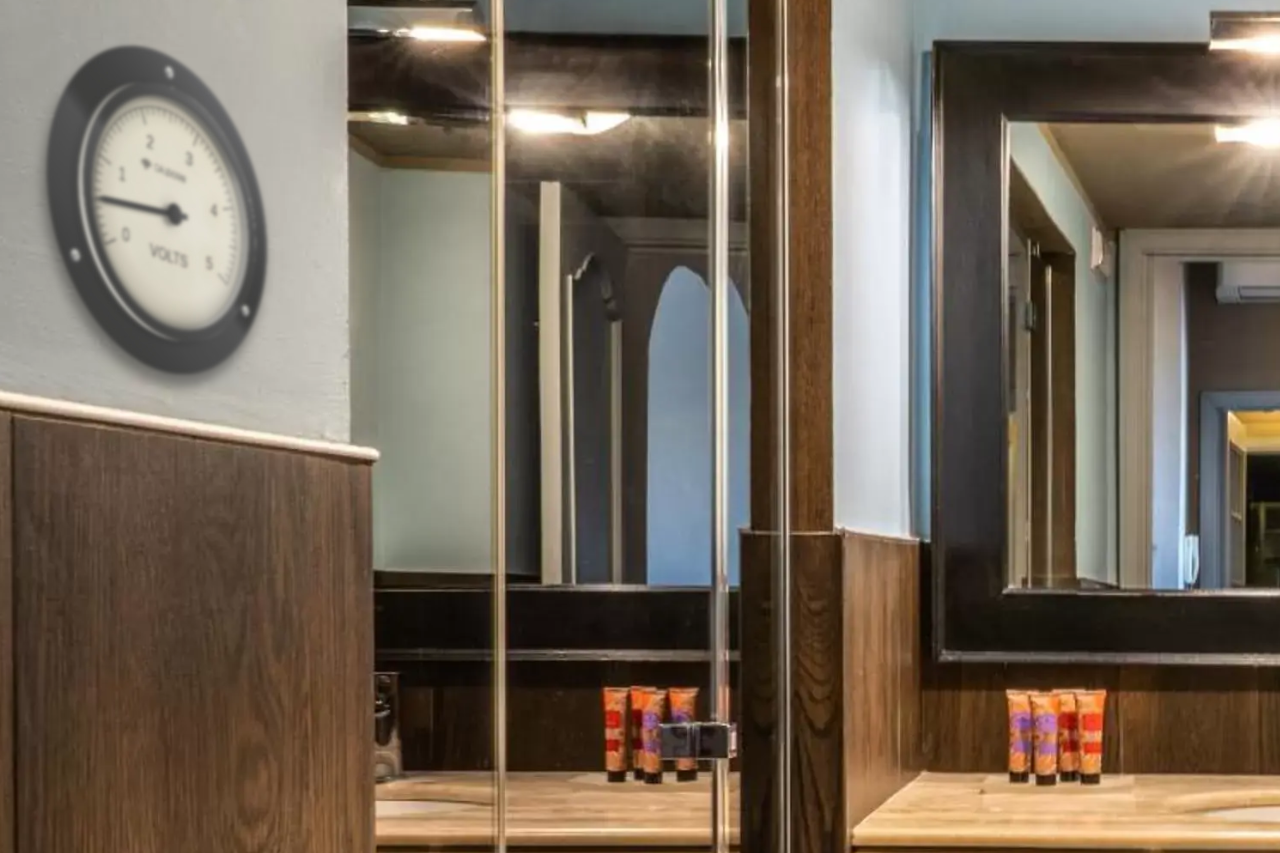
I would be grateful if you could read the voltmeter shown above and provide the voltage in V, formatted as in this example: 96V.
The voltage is 0.5V
